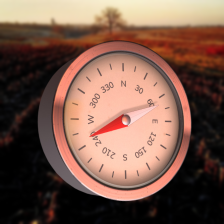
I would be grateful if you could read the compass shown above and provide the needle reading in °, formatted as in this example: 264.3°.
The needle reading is 247.5°
